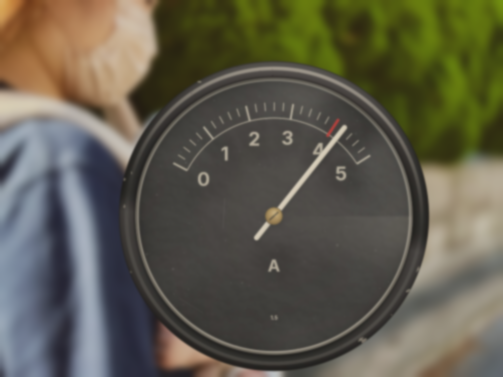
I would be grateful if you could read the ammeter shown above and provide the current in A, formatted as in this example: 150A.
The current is 4.2A
